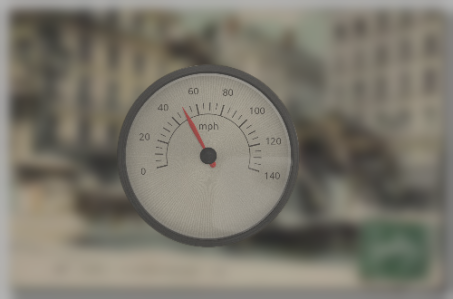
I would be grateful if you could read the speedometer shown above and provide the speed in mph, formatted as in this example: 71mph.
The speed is 50mph
